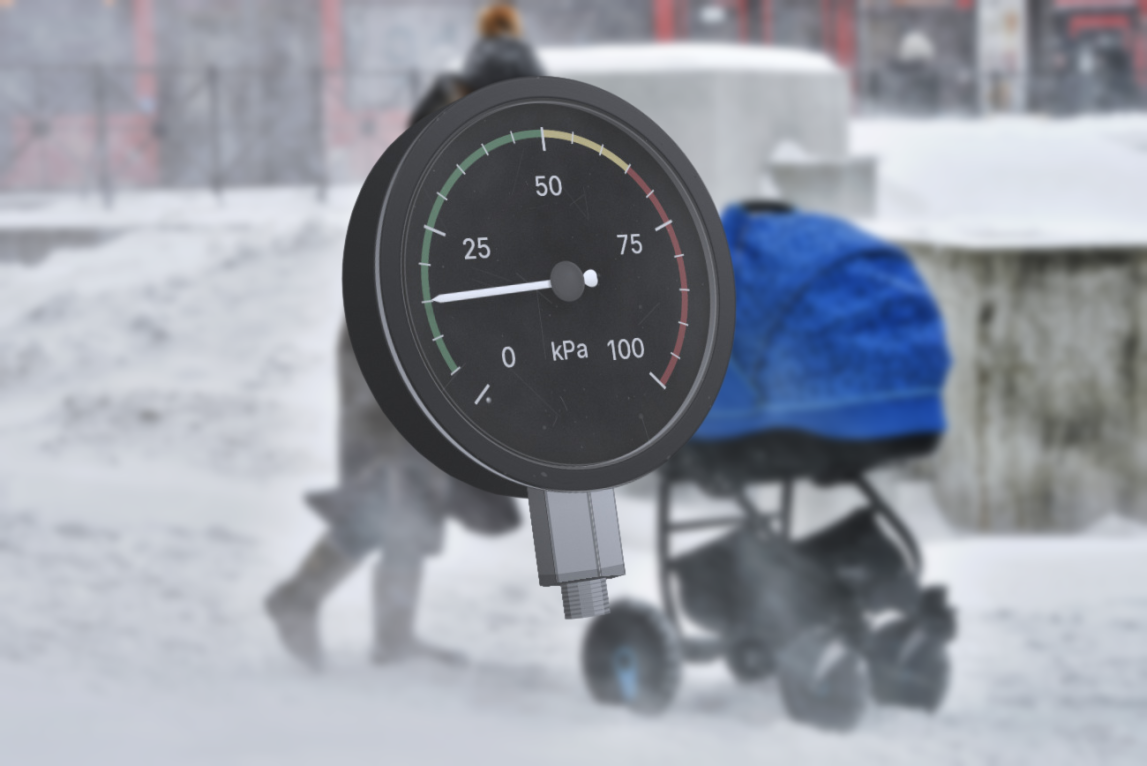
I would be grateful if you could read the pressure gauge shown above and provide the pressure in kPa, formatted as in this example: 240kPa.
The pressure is 15kPa
